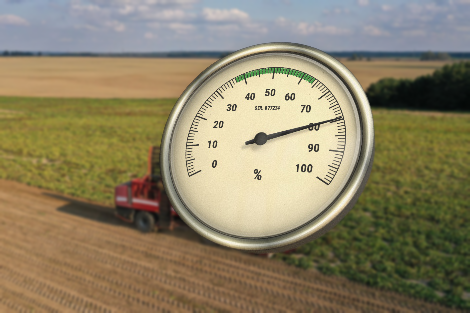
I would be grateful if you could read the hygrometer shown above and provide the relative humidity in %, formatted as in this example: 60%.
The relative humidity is 80%
